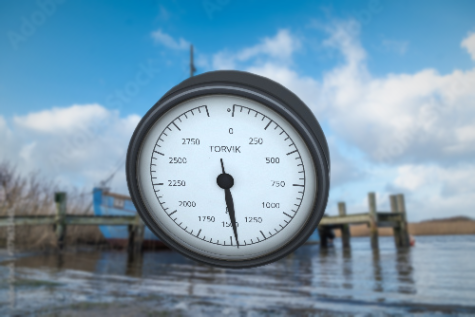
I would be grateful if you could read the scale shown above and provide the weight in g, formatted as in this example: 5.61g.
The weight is 1450g
